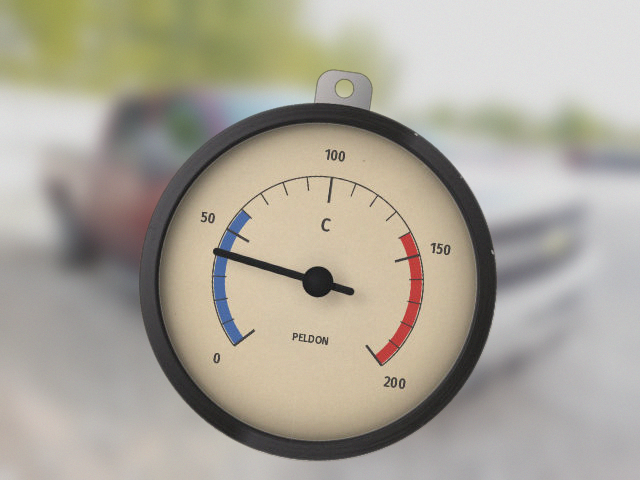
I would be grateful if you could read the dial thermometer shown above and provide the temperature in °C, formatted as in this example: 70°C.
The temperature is 40°C
